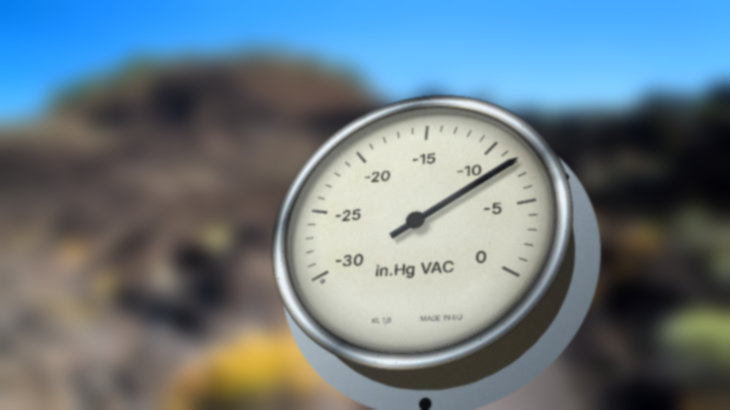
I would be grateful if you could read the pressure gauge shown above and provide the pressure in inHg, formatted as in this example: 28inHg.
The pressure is -8inHg
